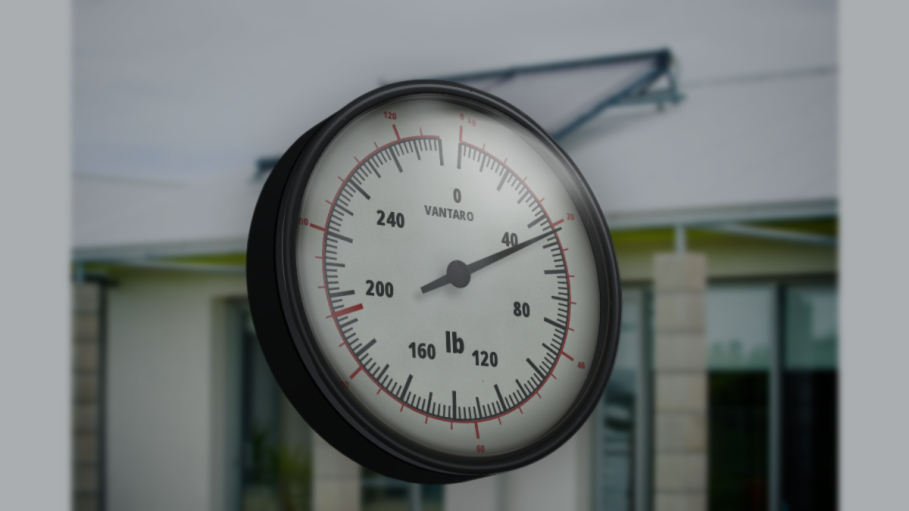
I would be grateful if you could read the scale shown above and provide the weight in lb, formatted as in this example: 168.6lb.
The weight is 46lb
